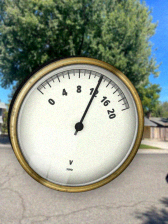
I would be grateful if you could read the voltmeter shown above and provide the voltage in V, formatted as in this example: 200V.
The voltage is 12V
